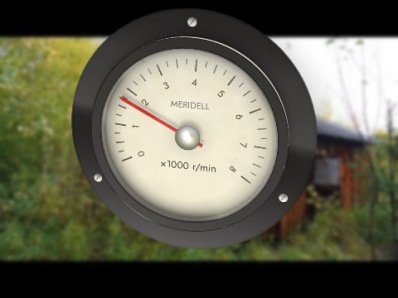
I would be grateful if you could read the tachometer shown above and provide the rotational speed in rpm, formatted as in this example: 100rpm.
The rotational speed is 1750rpm
